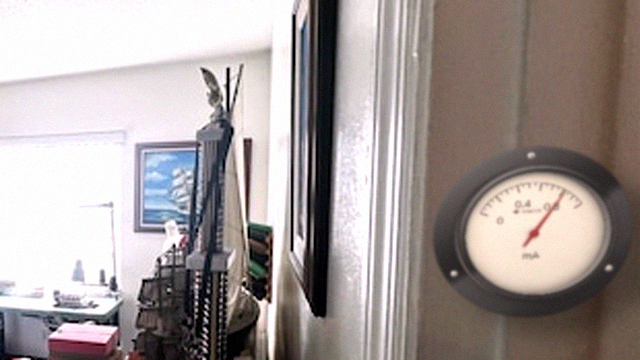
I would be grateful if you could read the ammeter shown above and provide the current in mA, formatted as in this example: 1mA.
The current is 0.8mA
